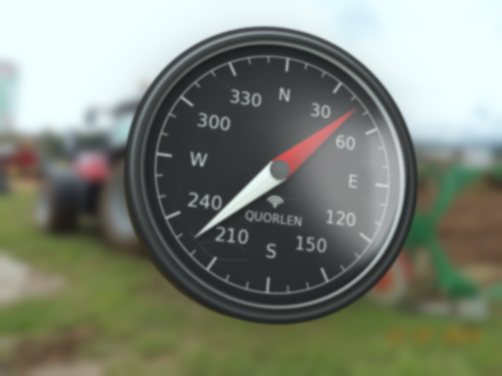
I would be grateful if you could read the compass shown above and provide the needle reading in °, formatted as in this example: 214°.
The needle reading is 45°
